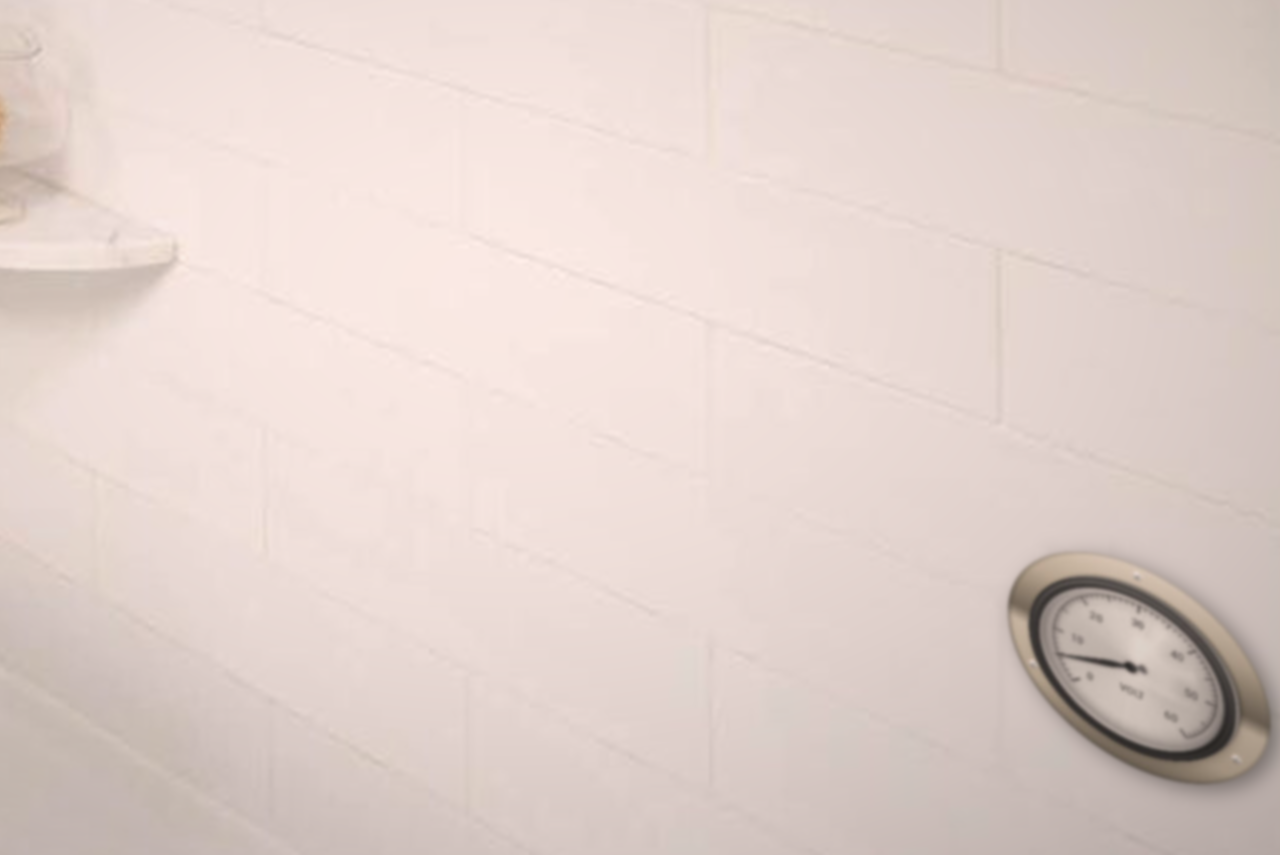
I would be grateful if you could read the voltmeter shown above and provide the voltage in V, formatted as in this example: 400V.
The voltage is 5V
